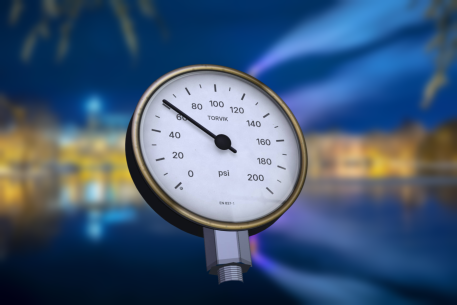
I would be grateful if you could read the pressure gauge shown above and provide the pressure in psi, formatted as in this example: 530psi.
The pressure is 60psi
